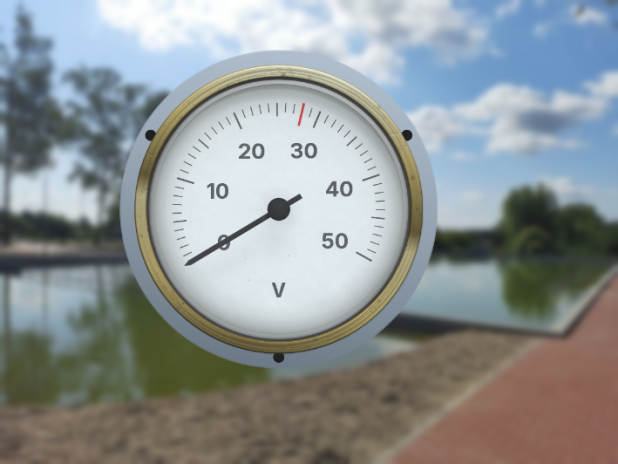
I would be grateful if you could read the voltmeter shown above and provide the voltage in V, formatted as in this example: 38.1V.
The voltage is 0V
